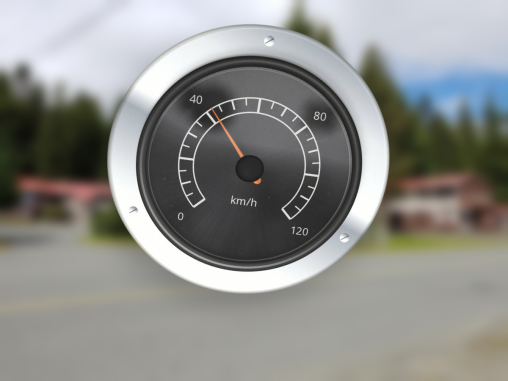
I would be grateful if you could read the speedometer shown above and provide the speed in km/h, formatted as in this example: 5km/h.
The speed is 42.5km/h
